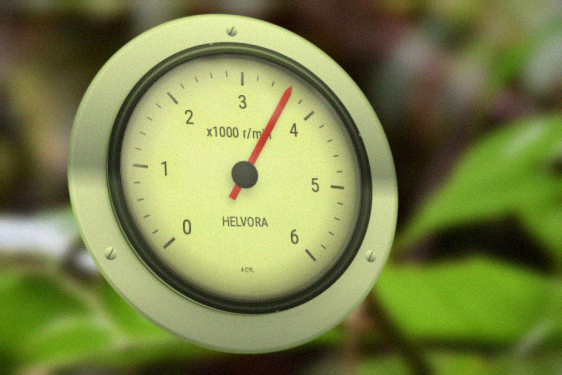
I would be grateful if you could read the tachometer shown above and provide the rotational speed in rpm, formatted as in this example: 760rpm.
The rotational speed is 3600rpm
